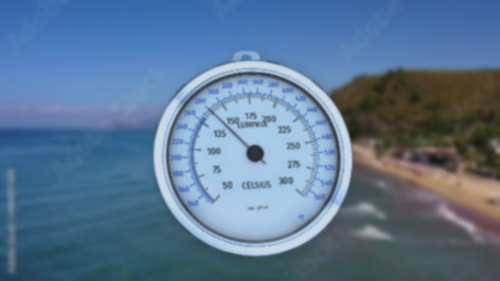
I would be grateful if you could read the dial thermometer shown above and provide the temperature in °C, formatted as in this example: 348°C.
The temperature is 137.5°C
